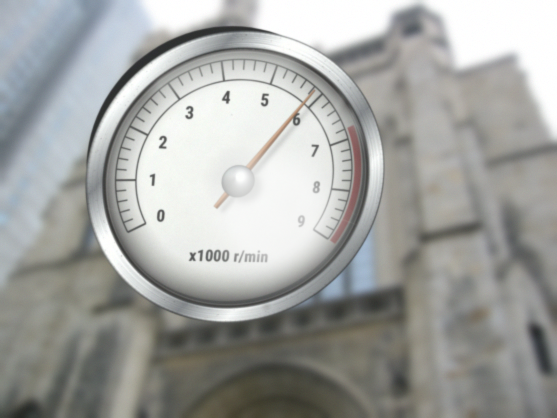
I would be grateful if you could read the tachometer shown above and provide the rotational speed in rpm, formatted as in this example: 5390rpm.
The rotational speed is 5800rpm
